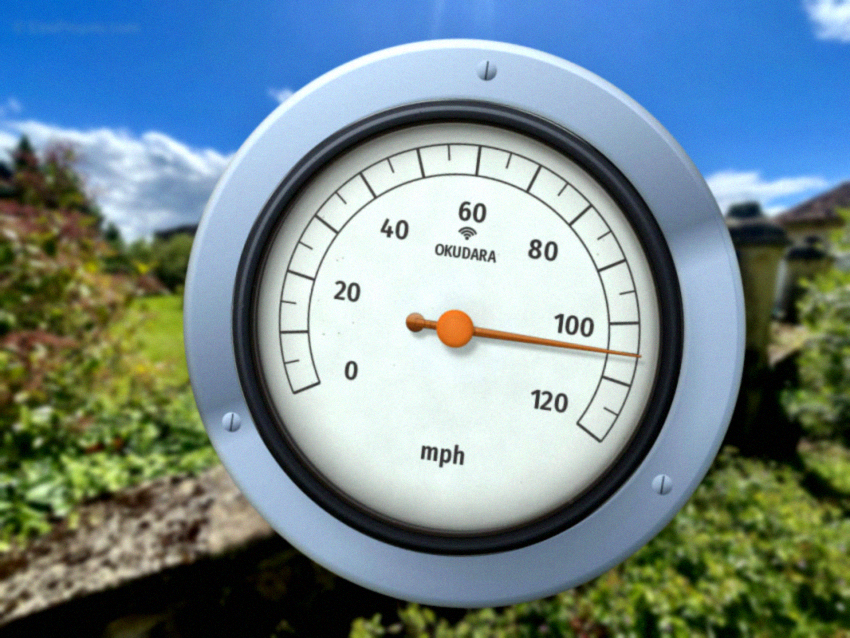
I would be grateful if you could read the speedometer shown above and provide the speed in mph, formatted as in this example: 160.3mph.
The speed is 105mph
